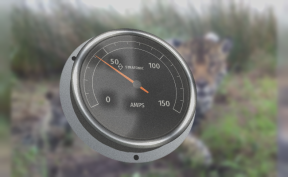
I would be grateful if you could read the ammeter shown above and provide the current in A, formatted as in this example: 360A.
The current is 40A
